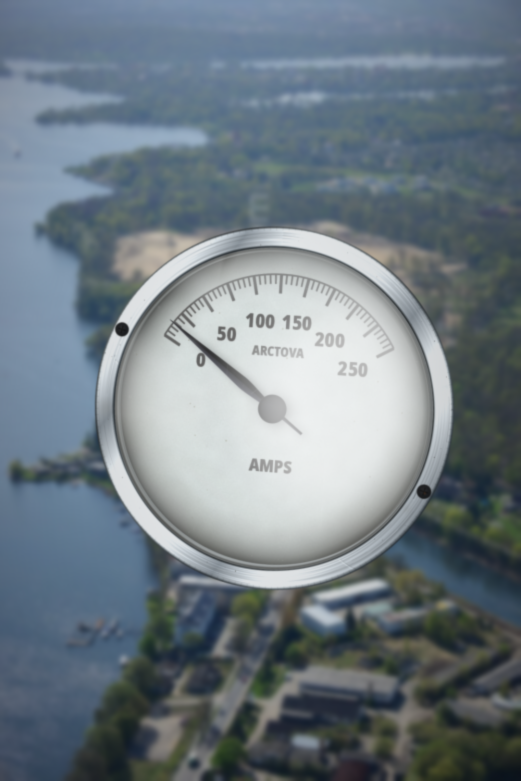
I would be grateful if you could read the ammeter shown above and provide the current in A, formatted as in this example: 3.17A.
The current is 15A
